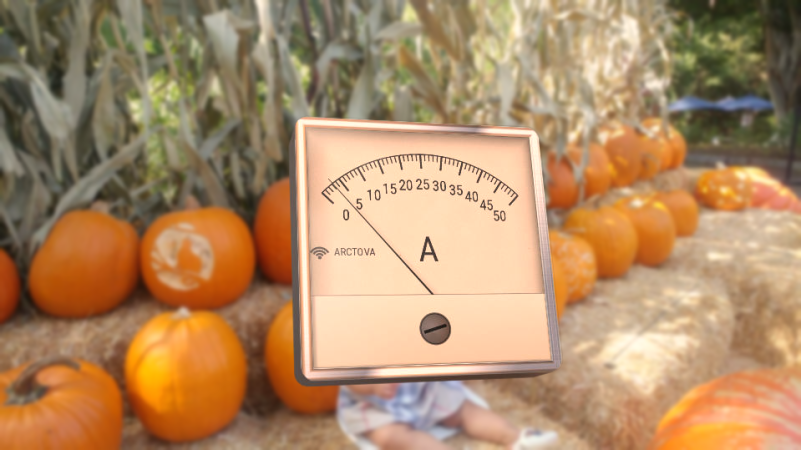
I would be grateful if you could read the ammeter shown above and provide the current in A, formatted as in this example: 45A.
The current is 3A
